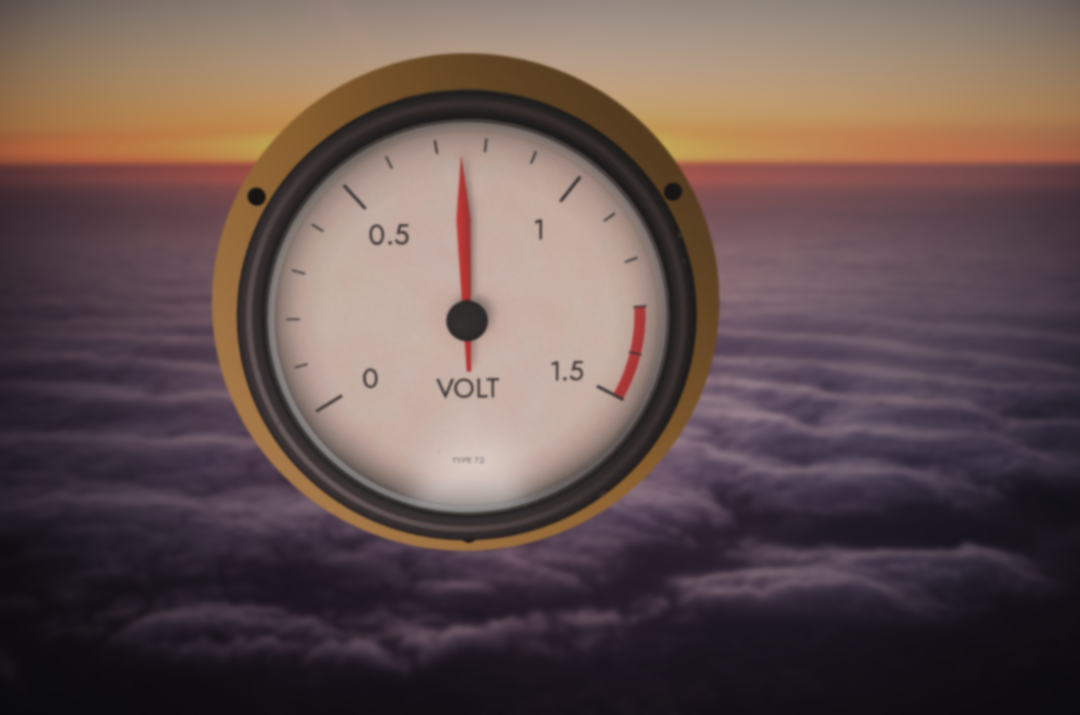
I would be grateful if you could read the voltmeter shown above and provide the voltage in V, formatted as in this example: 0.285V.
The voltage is 0.75V
